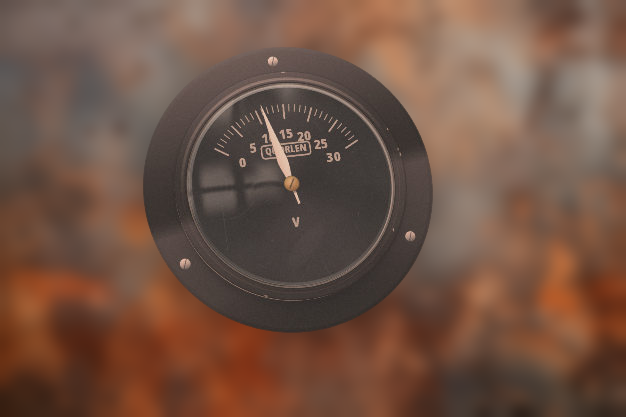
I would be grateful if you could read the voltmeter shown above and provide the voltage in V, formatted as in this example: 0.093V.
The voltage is 11V
